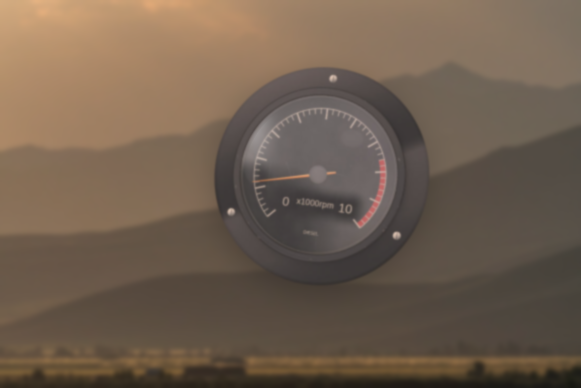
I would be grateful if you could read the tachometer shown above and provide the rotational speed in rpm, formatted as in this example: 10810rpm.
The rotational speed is 1200rpm
